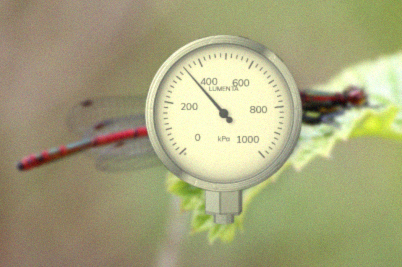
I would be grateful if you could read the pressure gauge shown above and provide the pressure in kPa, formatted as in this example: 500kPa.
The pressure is 340kPa
